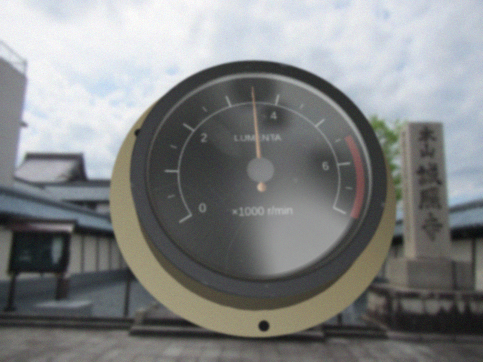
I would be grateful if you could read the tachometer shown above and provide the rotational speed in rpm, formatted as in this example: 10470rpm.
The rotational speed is 3500rpm
